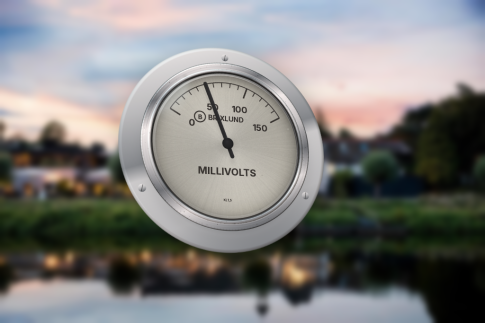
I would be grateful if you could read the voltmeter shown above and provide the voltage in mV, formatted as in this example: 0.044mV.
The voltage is 50mV
